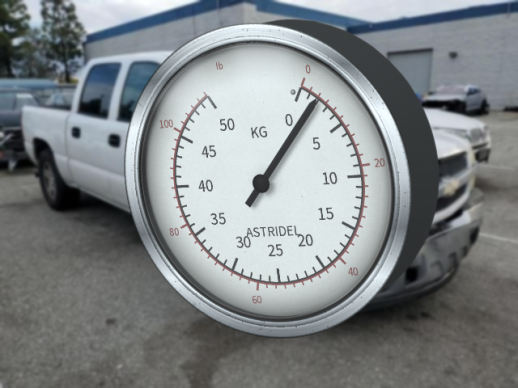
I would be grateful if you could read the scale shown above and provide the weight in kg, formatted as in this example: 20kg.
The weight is 2kg
